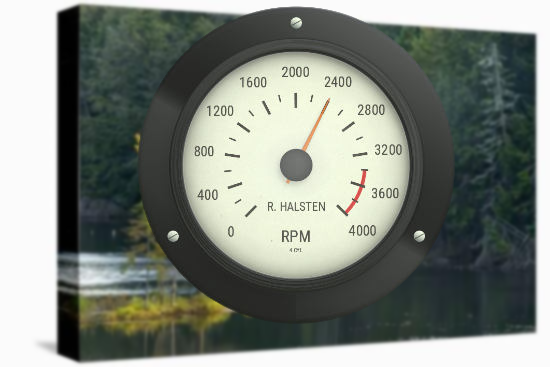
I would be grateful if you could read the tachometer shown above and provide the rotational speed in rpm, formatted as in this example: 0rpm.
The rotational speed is 2400rpm
